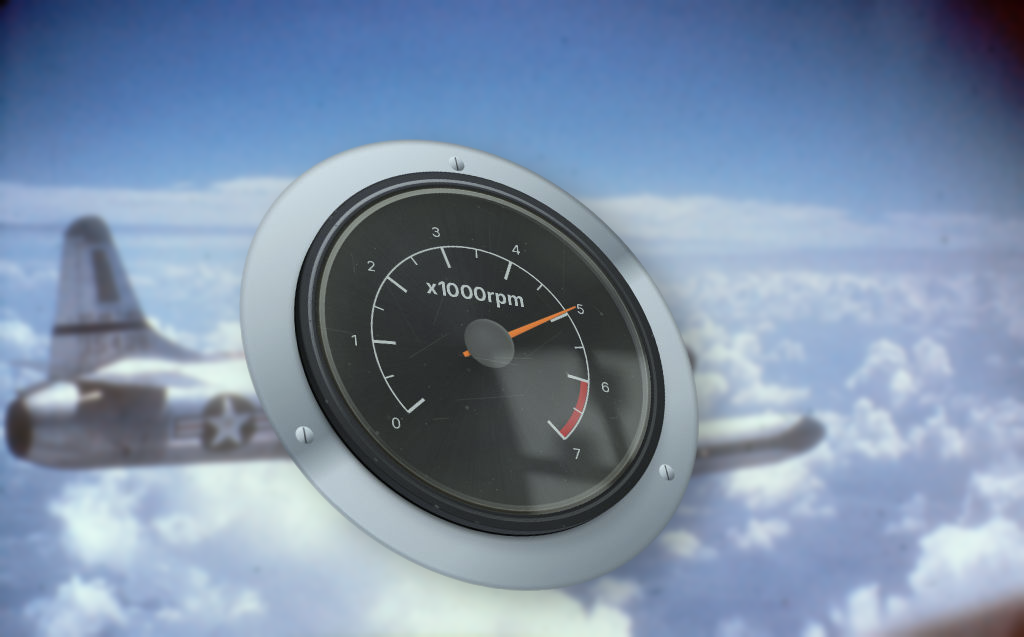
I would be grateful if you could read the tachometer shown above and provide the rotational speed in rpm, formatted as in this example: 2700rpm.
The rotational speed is 5000rpm
